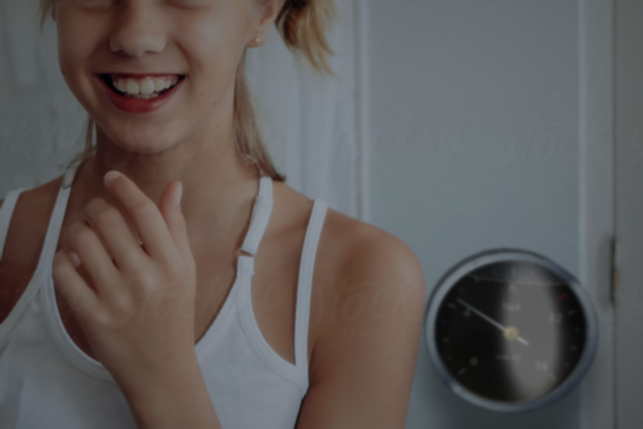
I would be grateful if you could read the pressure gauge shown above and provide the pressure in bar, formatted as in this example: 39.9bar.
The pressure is 4.5bar
